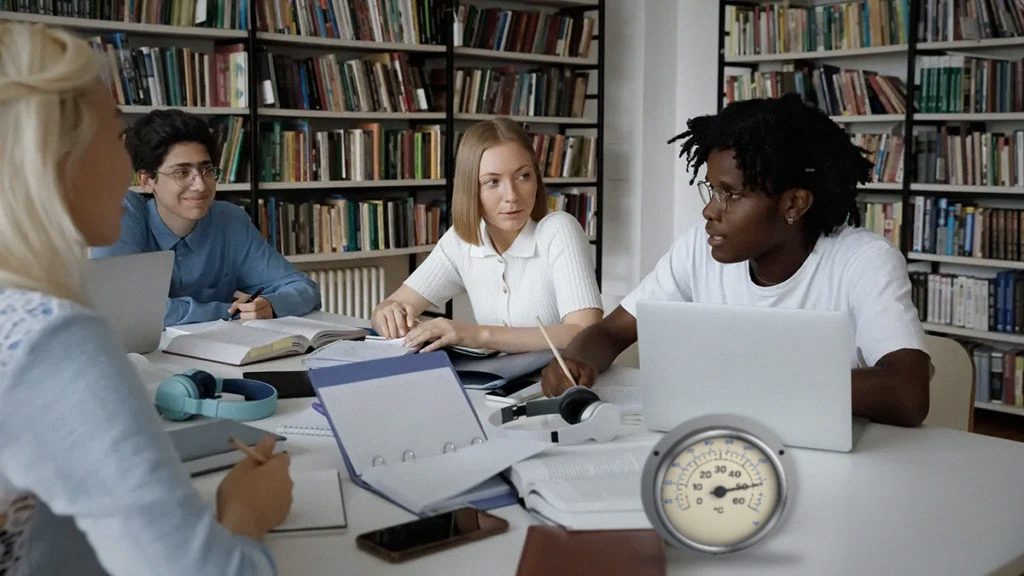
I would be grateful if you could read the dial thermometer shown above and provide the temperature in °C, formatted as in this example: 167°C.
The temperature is 50°C
